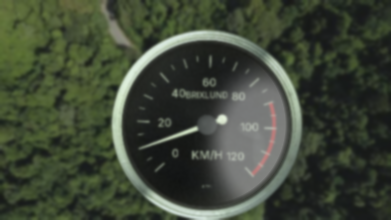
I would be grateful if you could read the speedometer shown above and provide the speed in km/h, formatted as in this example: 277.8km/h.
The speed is 10km/h
